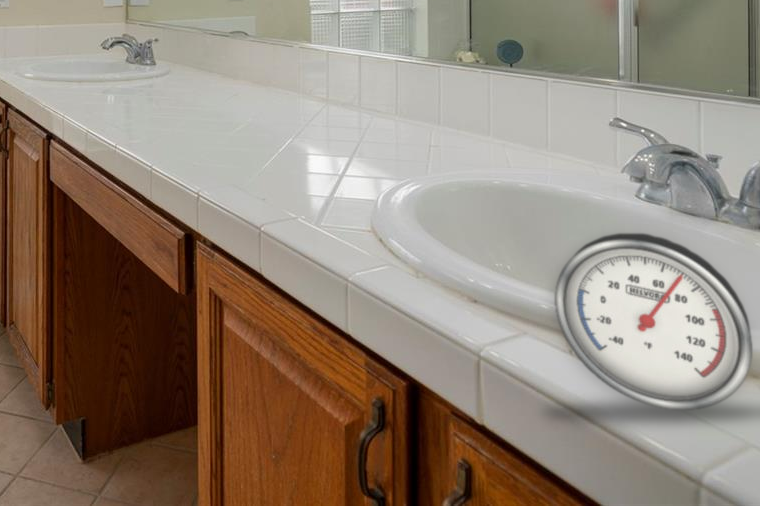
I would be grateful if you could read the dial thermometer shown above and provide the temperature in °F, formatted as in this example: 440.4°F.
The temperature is 70°F
